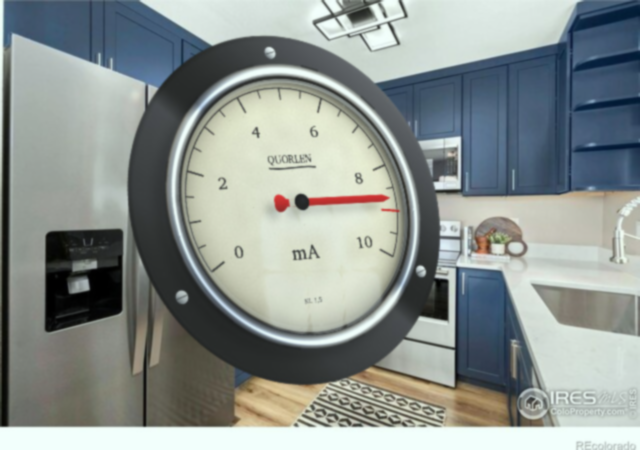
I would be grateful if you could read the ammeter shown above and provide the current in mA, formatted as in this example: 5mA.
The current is 8.75mA
